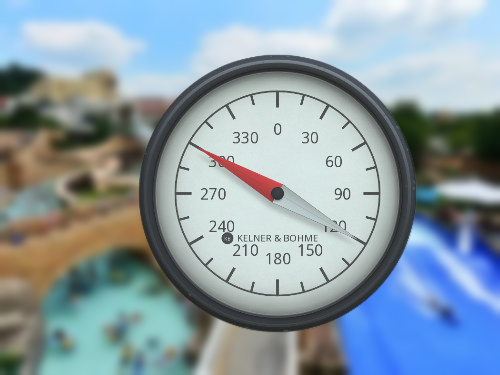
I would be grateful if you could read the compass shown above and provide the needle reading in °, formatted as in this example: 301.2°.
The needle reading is 300°
